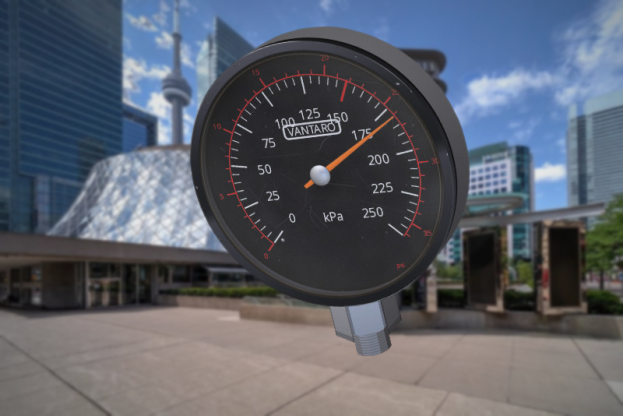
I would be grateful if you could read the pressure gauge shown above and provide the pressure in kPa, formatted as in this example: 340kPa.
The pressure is 180kPa
